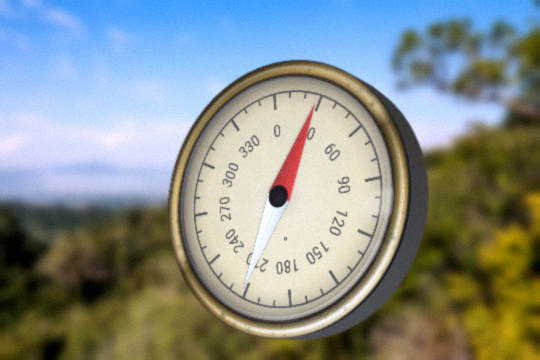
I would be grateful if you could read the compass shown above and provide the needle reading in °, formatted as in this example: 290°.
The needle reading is 30°
